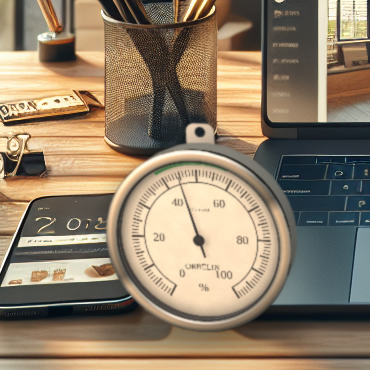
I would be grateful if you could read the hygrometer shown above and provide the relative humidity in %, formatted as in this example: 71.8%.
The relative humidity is 45%
